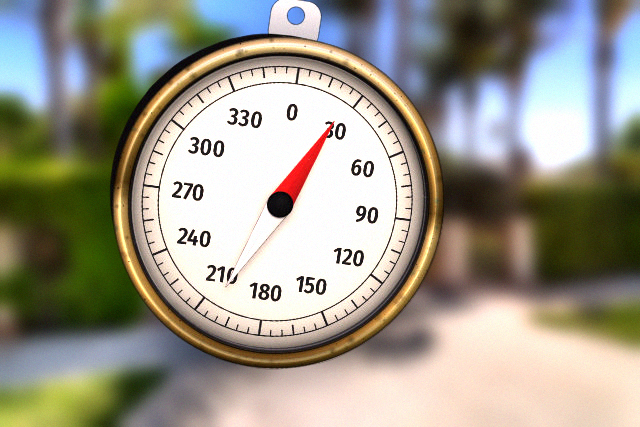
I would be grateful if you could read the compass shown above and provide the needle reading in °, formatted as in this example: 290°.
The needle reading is 25°
